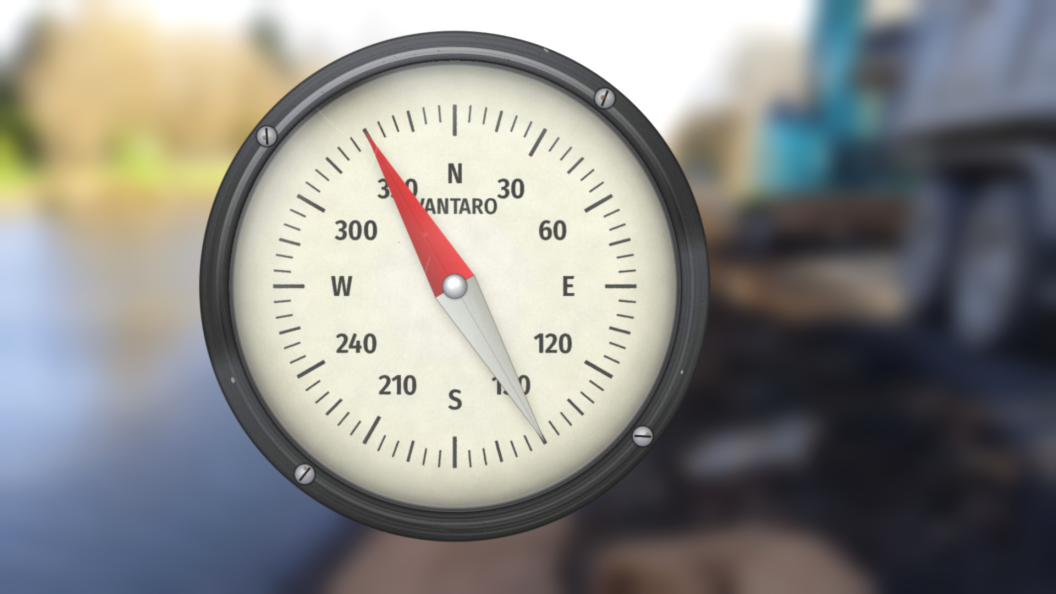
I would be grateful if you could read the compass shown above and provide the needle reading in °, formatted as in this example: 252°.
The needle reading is 330°
